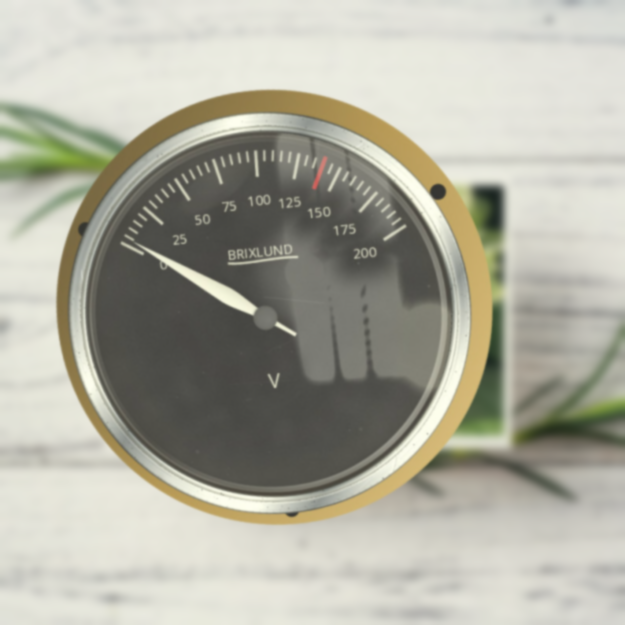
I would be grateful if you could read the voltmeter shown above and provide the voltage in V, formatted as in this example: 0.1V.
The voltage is 5V
